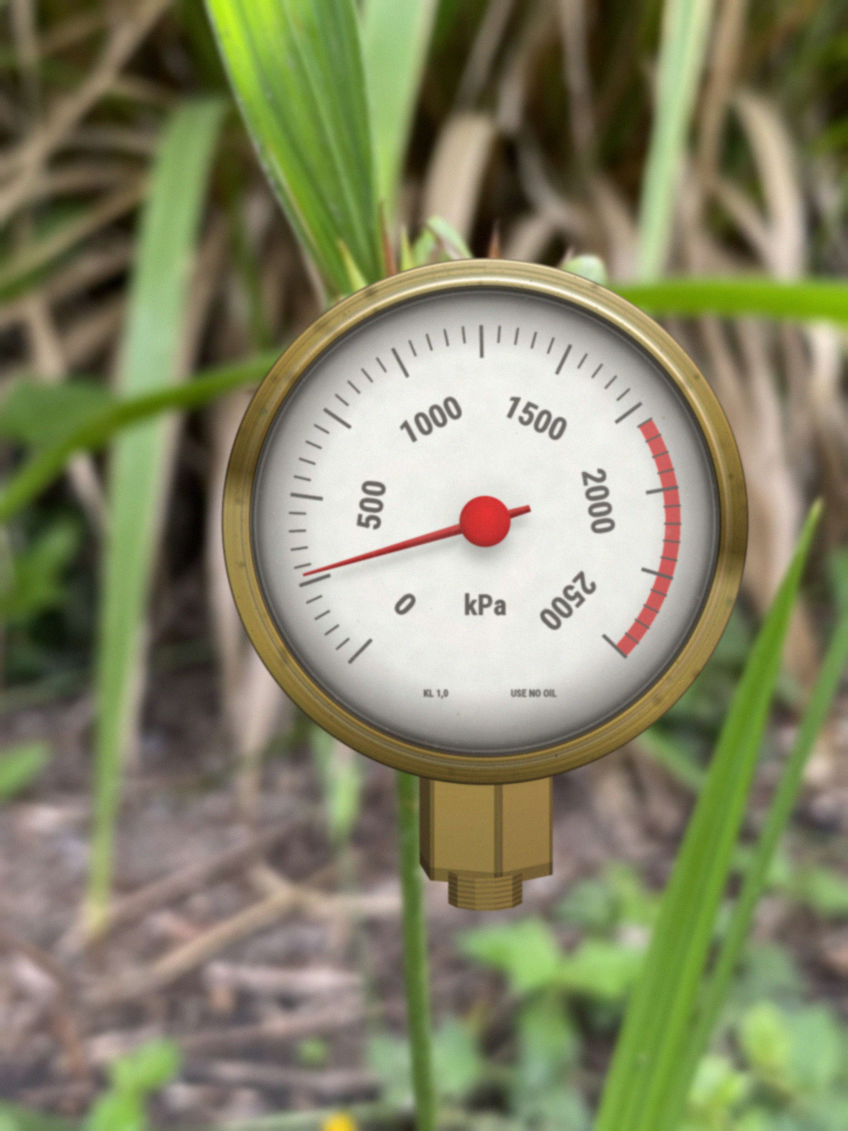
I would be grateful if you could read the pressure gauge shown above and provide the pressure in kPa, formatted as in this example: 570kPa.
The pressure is 275kPa
